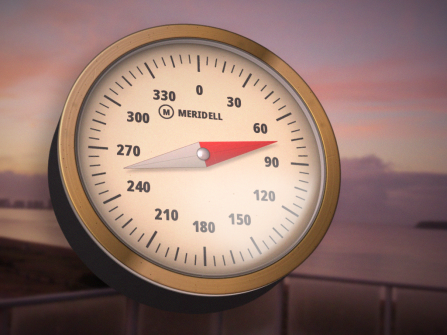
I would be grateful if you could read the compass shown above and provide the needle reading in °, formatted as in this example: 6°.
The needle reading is 75°
